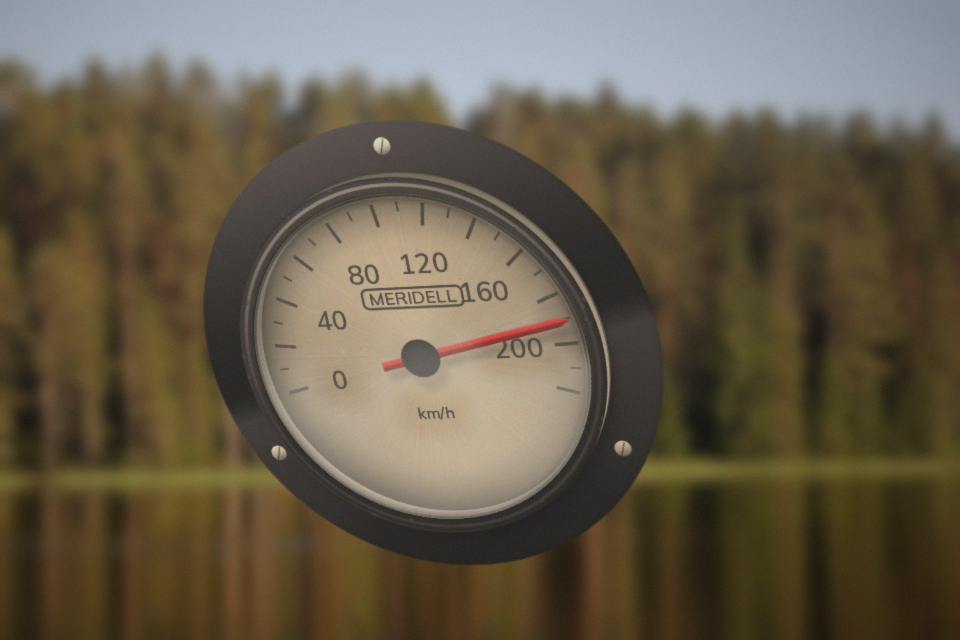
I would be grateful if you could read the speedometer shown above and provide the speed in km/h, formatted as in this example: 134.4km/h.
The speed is 190km/h
